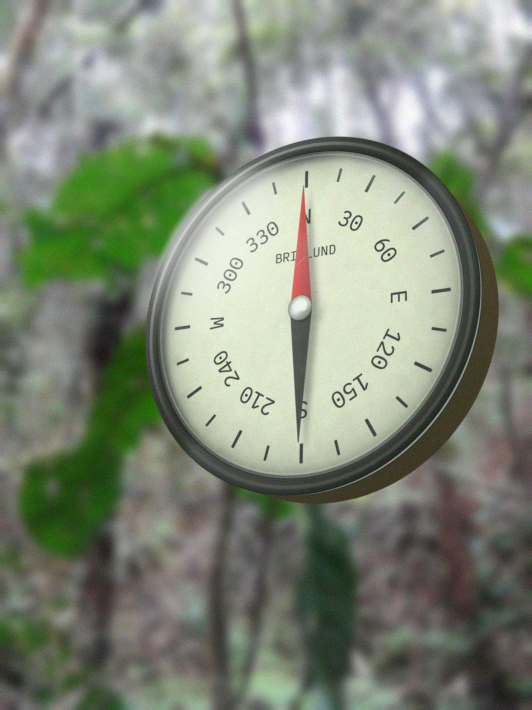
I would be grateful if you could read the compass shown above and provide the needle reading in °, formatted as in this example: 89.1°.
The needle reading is 0°
